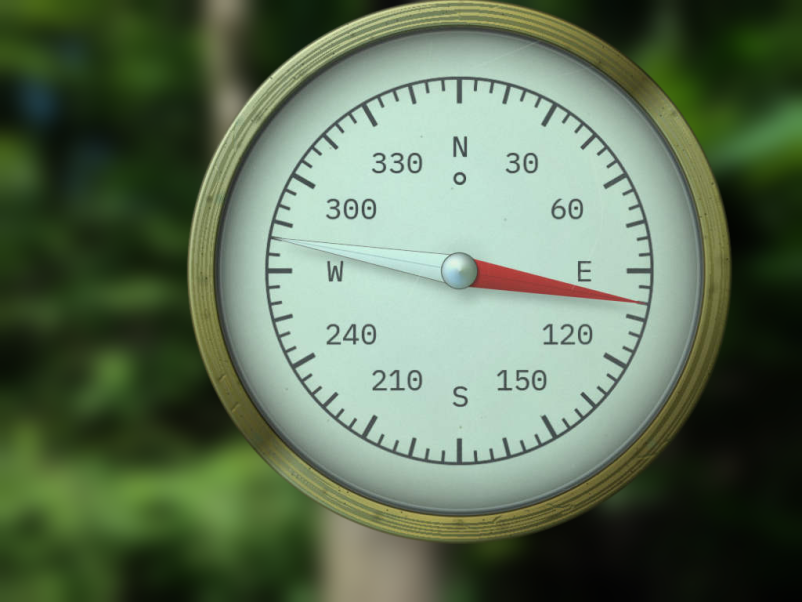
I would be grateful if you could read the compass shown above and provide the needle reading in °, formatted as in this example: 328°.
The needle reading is 100°
